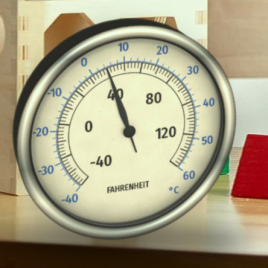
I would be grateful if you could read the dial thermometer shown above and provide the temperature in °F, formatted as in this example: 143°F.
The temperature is 40°F
